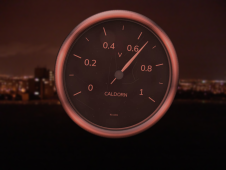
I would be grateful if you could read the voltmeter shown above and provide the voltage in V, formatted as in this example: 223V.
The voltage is 0.65V
